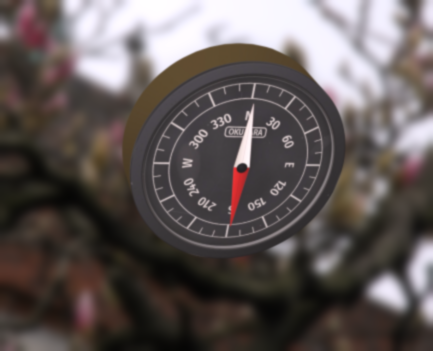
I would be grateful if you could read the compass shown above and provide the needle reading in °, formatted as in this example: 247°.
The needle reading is 180°
